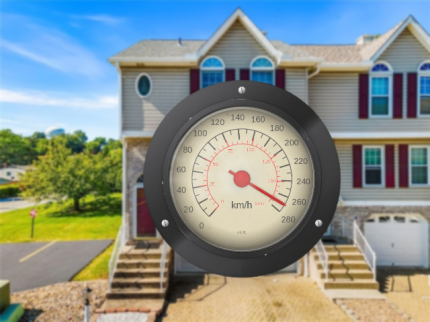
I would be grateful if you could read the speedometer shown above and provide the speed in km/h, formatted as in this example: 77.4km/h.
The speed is 270km/h
